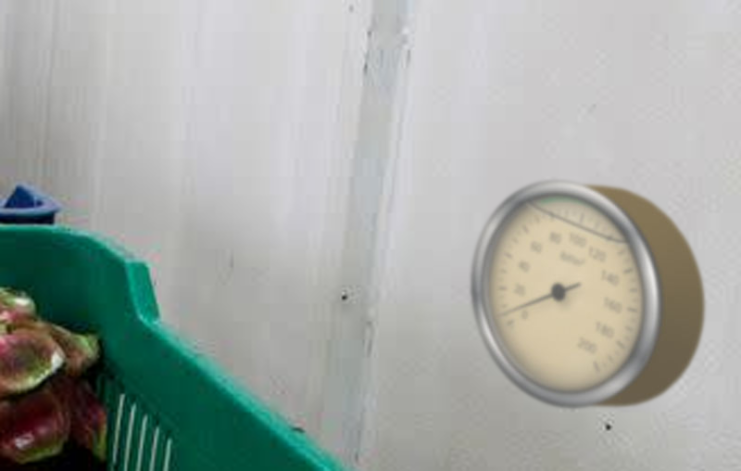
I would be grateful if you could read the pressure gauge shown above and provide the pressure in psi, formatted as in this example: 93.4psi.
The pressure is 5psi
